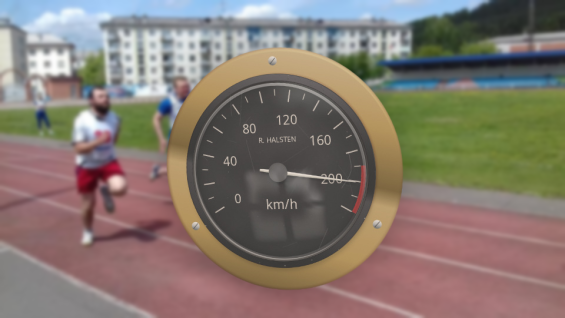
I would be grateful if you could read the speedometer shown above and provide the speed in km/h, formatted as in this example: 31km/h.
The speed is 200km/h
